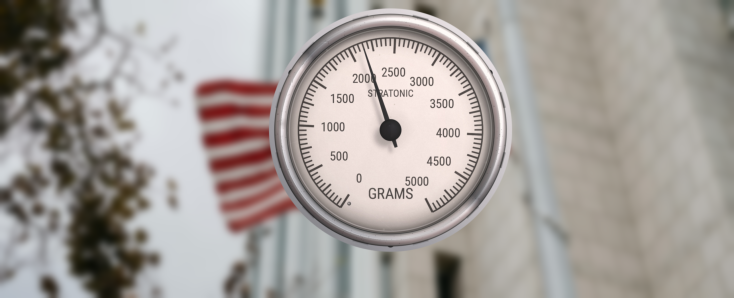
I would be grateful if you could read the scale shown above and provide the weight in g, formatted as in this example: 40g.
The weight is 2150g
